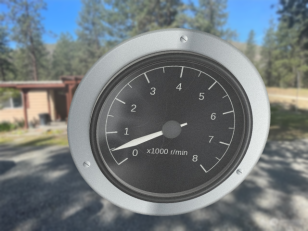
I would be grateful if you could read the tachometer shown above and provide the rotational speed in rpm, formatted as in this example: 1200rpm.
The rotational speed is 500rpm
